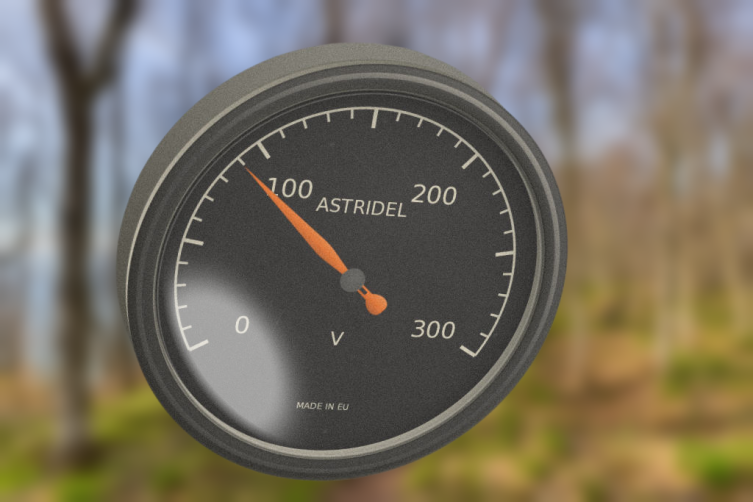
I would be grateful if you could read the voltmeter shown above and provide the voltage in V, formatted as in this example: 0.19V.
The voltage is 90V
